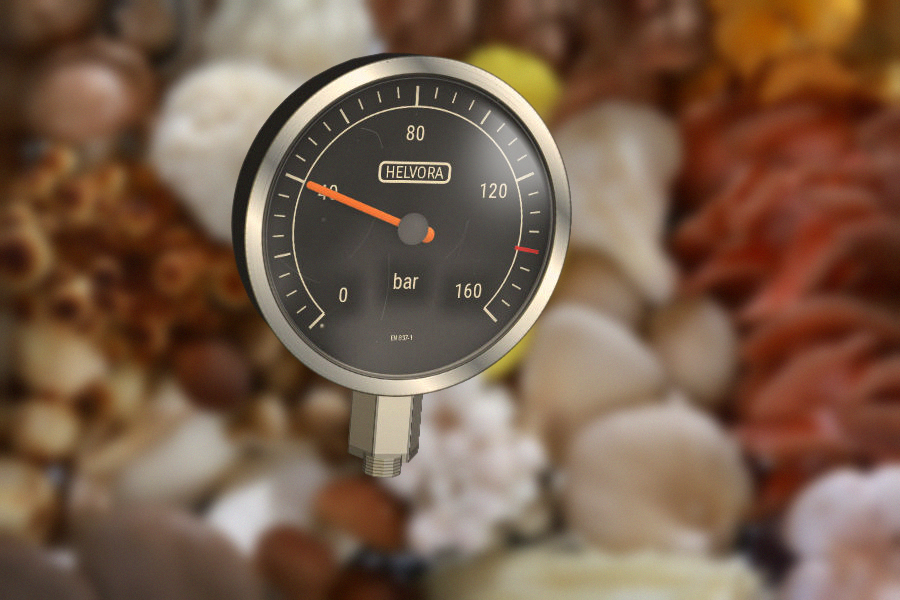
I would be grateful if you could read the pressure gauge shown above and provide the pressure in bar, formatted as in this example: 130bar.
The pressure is 40bar
